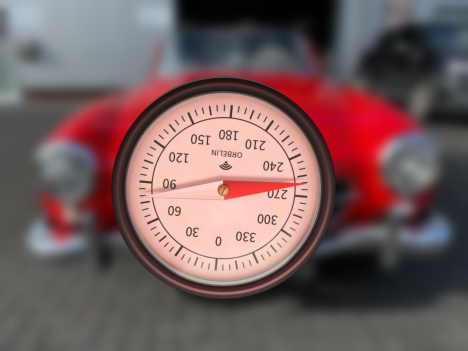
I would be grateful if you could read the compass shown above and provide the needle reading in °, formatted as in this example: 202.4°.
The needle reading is 260°
